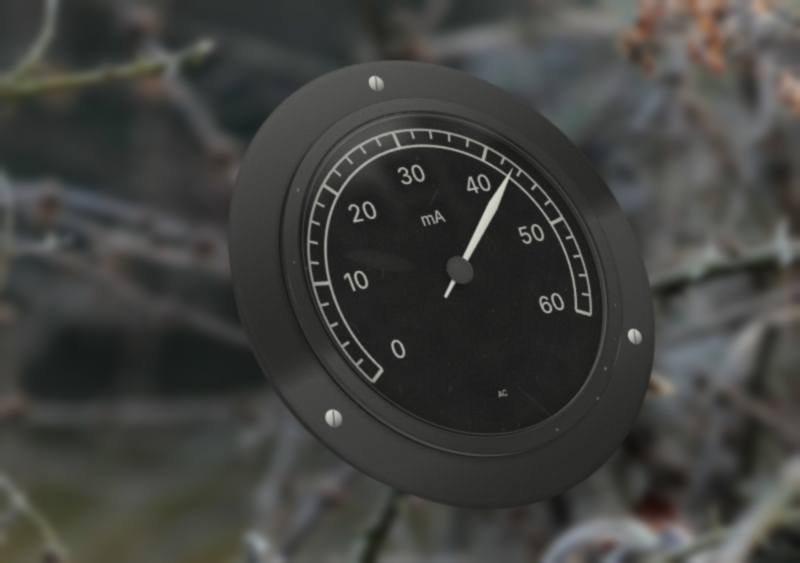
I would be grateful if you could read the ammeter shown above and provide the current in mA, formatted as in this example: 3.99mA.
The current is 43mA
